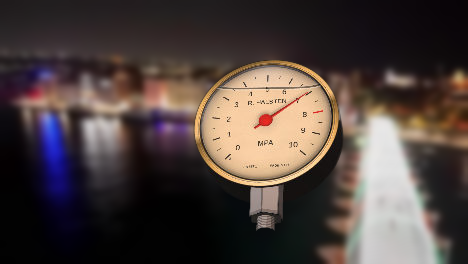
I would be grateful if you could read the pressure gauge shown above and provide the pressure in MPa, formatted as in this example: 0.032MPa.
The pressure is 7MPa
